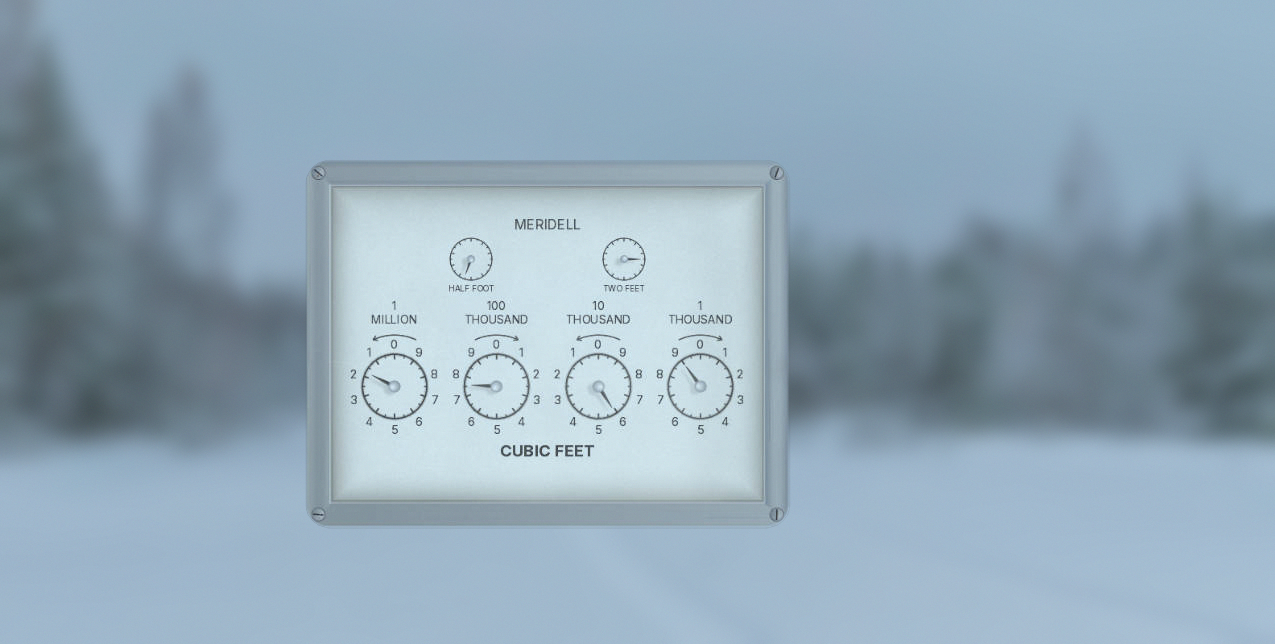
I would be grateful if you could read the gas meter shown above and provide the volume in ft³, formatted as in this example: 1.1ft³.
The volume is 175900ft³
